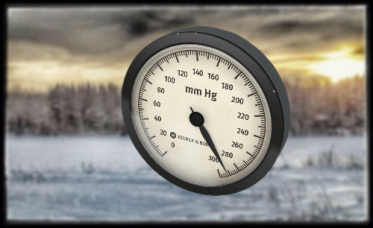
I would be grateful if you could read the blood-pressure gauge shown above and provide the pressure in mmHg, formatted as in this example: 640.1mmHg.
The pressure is 290mmHg
